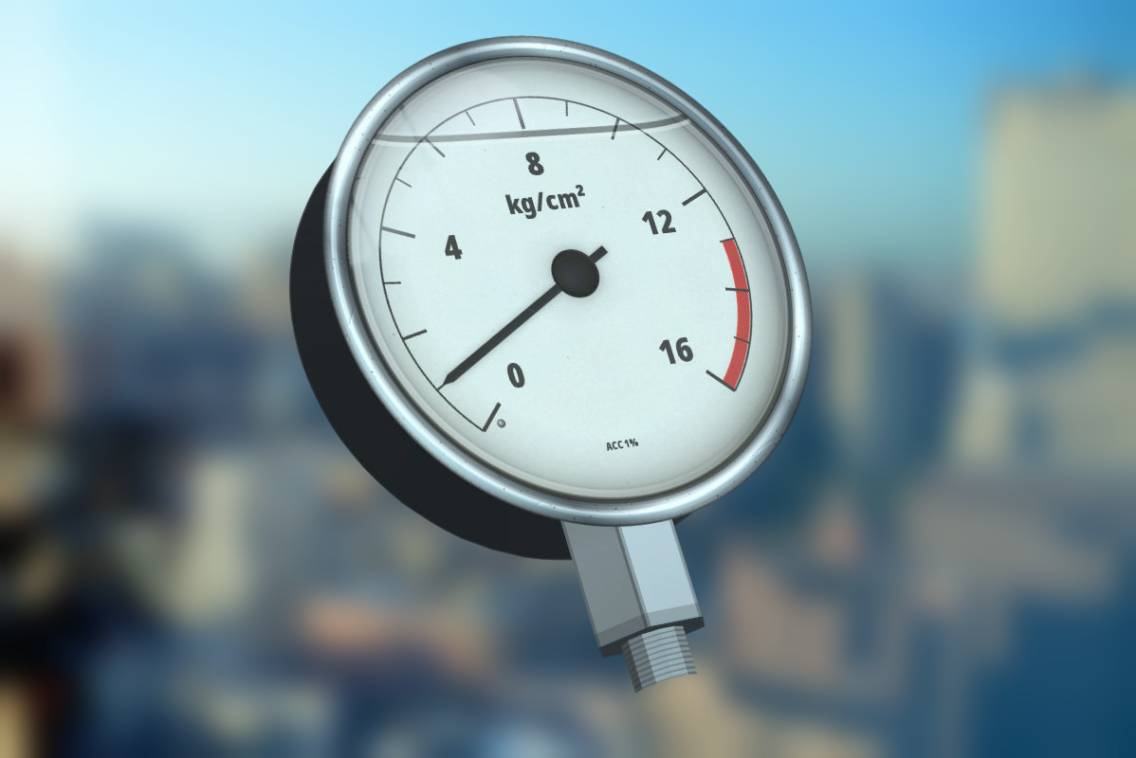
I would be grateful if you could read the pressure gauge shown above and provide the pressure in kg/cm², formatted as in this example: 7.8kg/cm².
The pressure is 1kg/cm²
